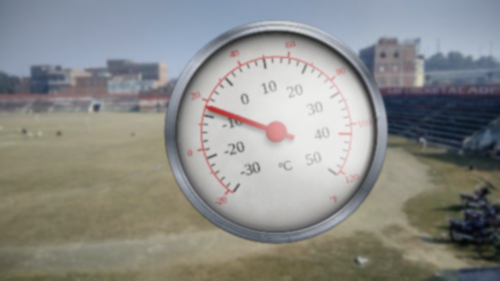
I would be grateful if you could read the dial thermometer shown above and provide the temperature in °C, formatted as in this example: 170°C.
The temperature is -8°C
